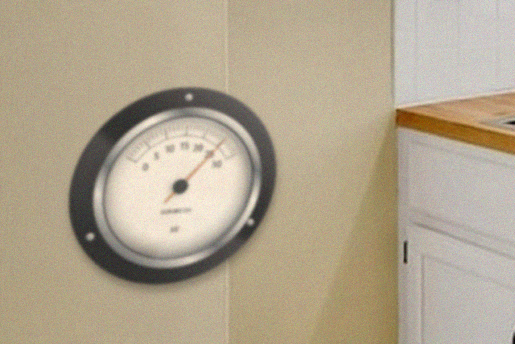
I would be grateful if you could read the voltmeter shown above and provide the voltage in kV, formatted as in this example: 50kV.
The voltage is 25kV
